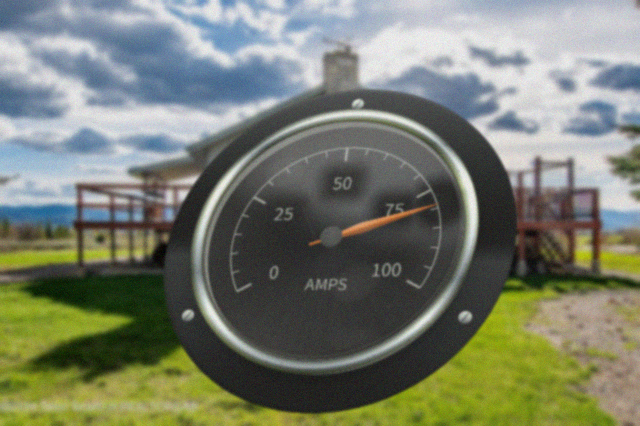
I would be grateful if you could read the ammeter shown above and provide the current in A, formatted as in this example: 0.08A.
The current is 80A
